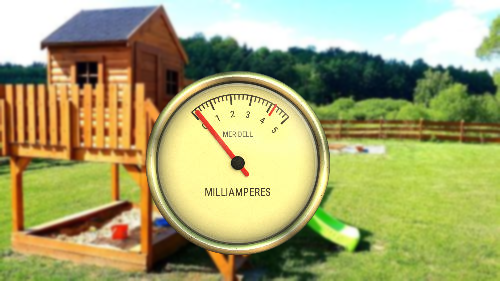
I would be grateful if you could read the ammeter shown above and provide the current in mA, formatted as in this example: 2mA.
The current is 0.2mA
